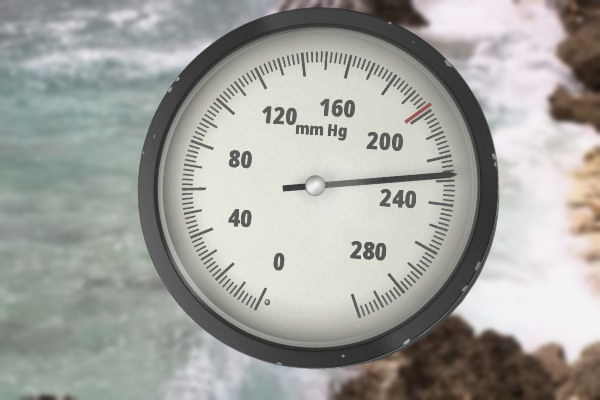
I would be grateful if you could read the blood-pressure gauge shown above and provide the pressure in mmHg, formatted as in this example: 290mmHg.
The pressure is 228mmHg
